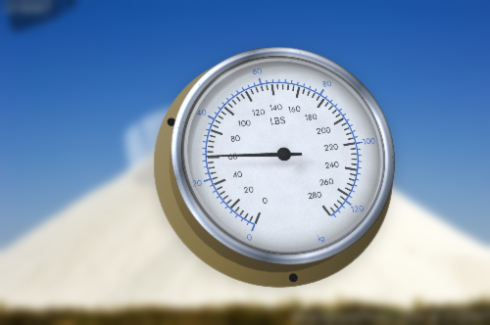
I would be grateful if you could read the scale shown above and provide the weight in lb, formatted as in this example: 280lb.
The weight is 60lb
